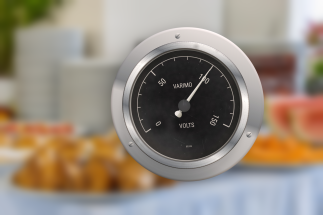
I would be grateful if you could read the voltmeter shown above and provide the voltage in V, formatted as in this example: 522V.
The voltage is 100V
